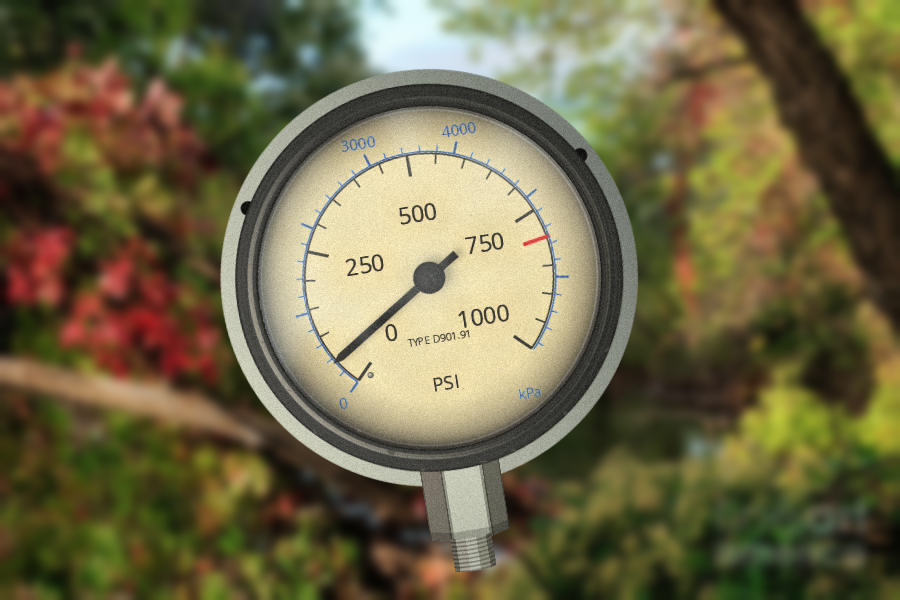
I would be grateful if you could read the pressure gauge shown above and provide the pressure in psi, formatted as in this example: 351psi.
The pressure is 50psi
